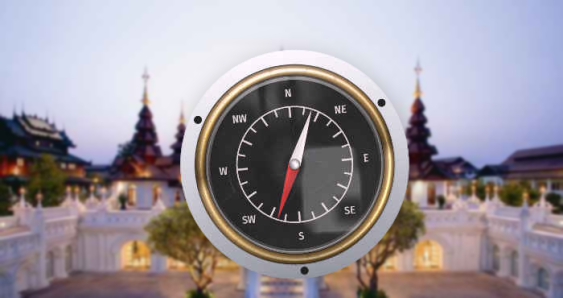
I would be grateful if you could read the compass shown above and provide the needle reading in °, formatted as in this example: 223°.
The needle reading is 202.5°
